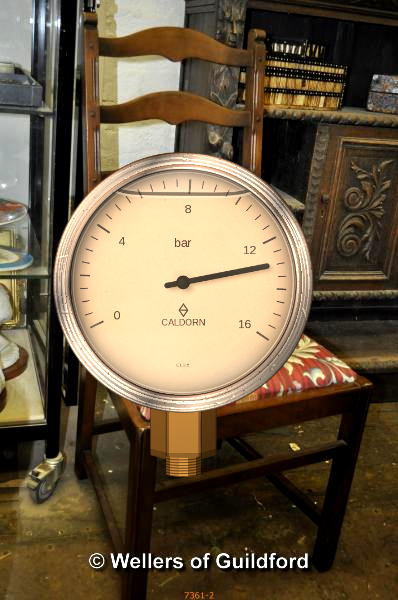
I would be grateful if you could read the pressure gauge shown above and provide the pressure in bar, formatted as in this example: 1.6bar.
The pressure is 13bar
